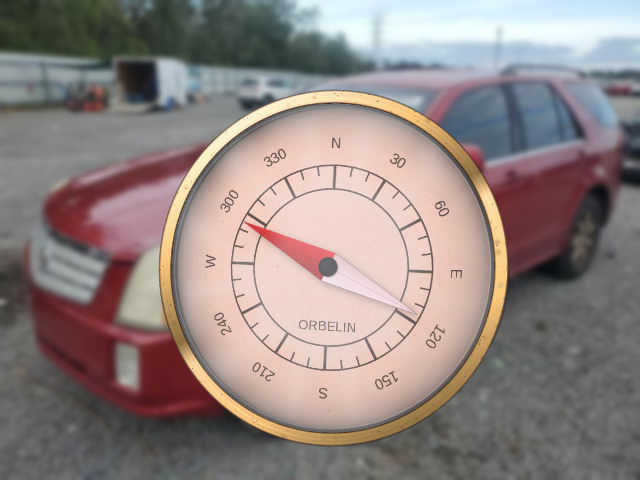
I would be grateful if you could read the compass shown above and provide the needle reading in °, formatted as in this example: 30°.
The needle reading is 295°
